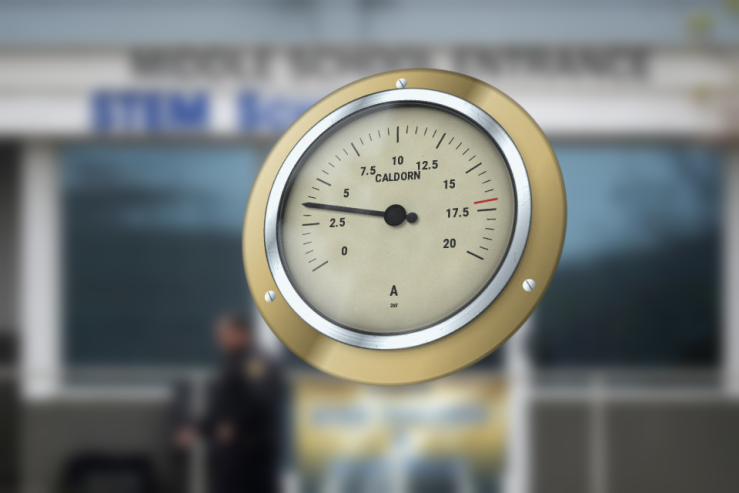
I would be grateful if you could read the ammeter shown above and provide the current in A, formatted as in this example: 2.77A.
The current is 3.5A
